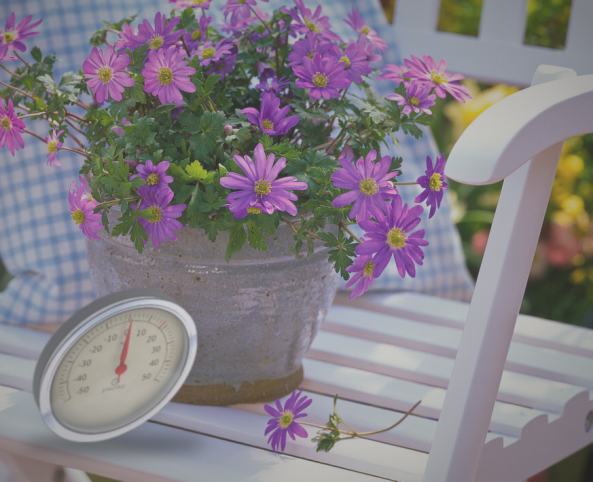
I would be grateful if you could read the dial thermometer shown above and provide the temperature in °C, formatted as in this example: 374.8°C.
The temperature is 0°C
